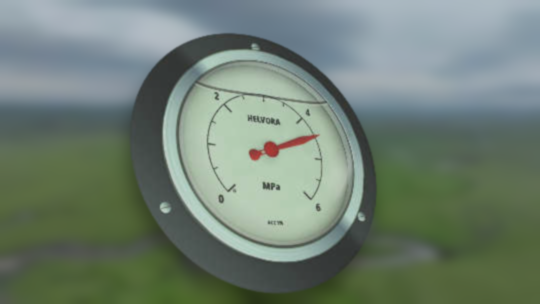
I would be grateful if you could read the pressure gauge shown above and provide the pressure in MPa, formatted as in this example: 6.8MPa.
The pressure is 4.5MPa
